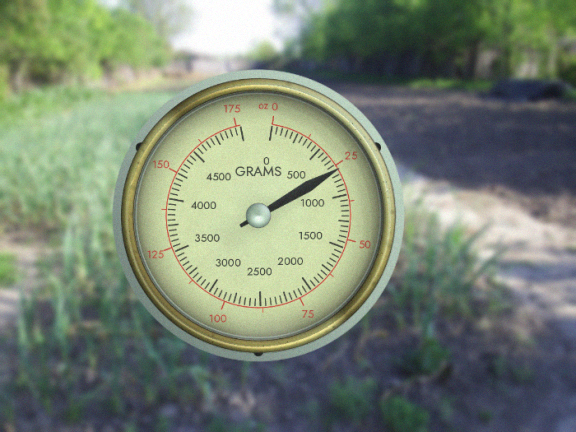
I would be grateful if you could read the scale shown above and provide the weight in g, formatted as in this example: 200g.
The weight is 750g
